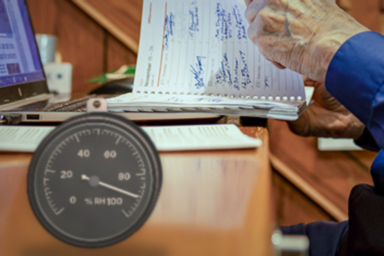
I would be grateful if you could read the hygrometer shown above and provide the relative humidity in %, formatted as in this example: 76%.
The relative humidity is 90%
